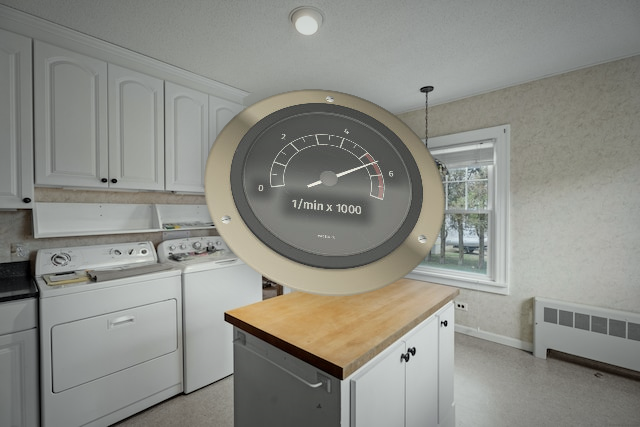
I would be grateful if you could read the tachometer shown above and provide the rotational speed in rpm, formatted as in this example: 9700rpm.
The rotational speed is 5500rpm
